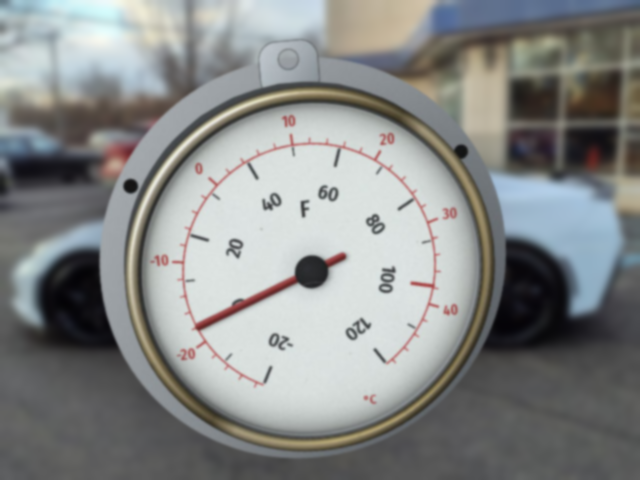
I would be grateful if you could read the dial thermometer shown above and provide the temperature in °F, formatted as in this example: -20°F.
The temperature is 0°F
